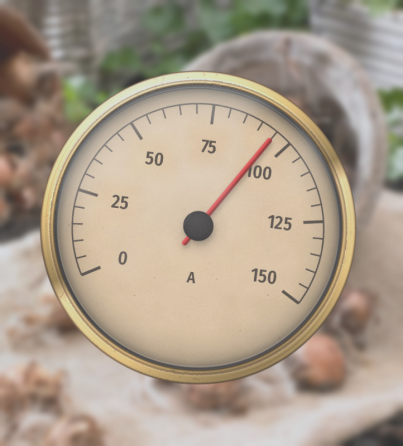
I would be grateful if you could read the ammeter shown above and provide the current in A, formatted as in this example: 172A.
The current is 95A
